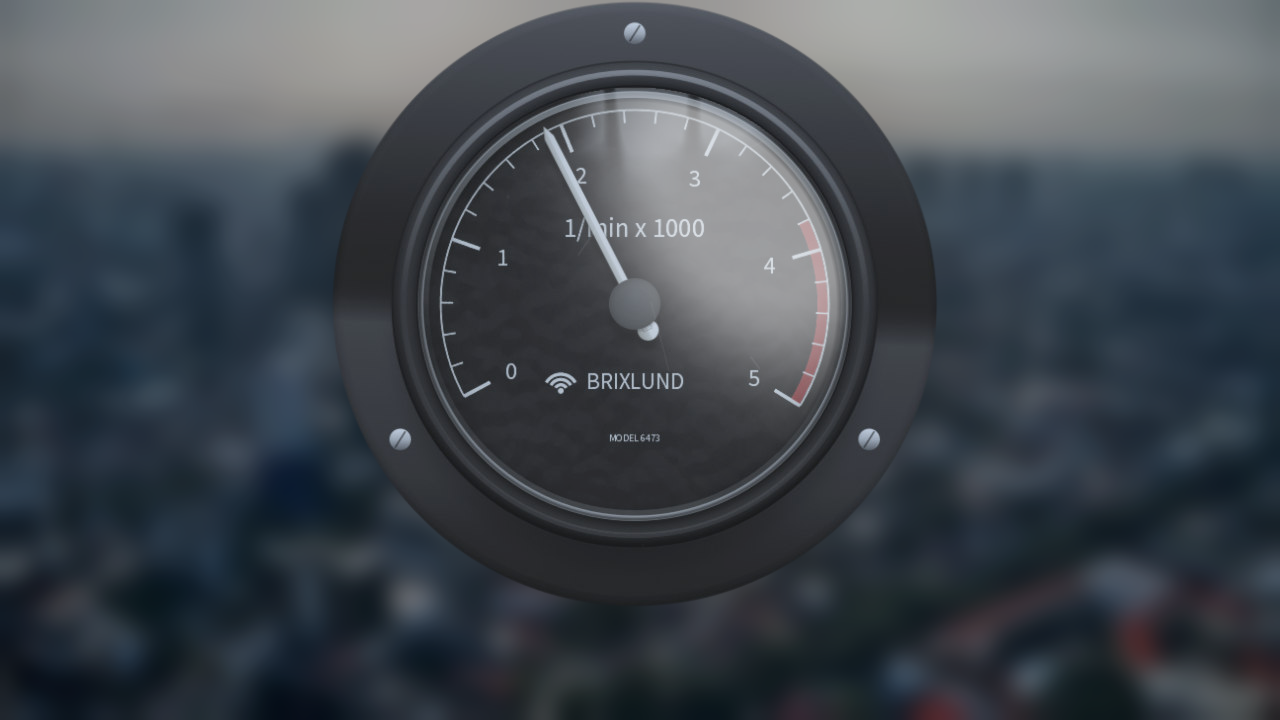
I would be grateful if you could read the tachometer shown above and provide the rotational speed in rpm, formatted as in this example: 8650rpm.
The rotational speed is 1900rpm
